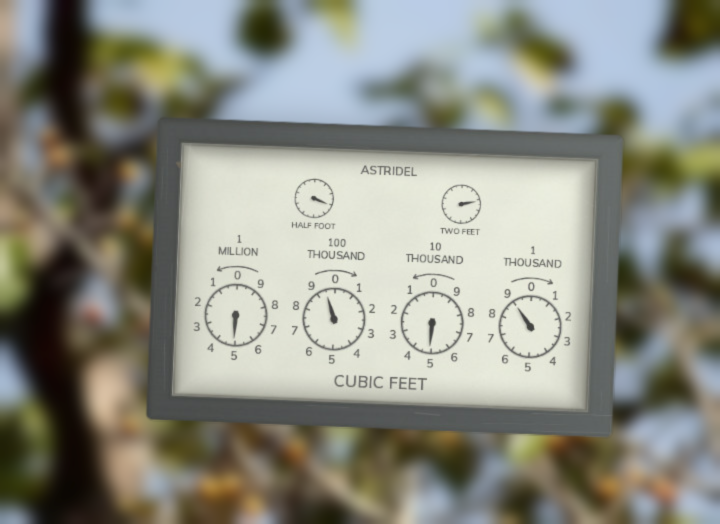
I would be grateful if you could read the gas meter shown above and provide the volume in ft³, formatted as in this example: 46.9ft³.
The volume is 494900ft³
